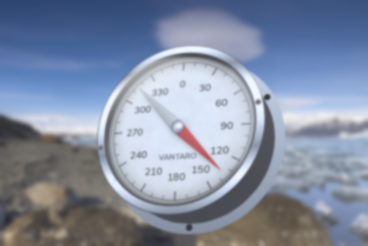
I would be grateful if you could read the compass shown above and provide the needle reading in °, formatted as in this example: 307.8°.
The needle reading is 135°
